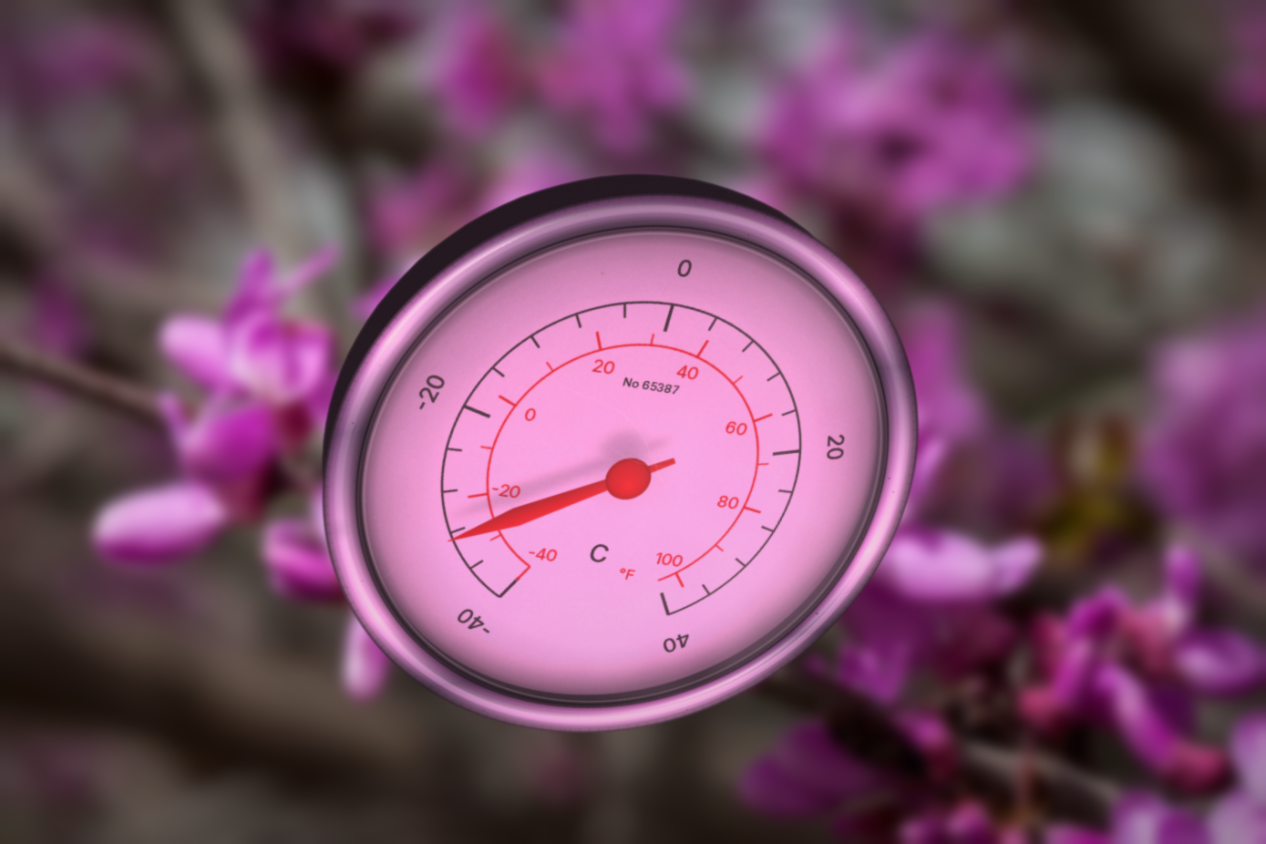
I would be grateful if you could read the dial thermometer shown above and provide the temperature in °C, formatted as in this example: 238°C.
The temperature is -32°C
